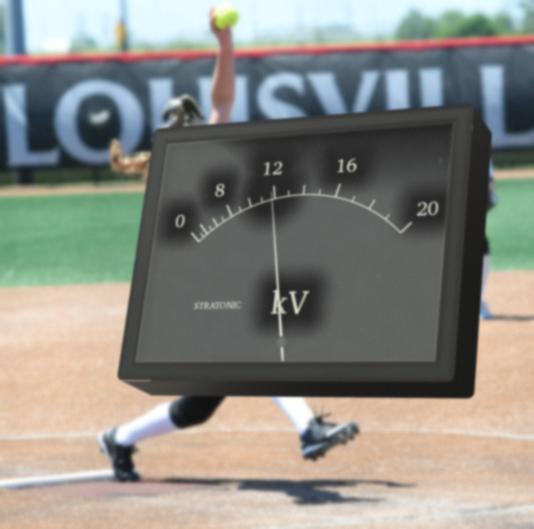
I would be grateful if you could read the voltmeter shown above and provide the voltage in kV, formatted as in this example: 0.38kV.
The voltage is 12kV
